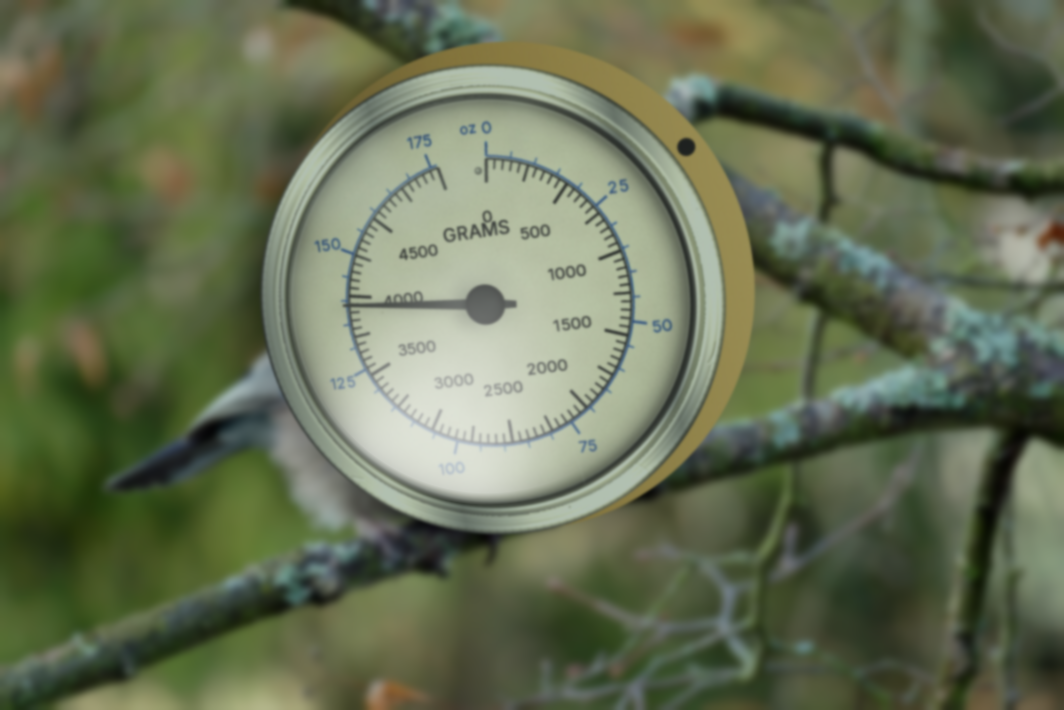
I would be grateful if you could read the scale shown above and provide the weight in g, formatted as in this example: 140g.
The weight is 3950g
